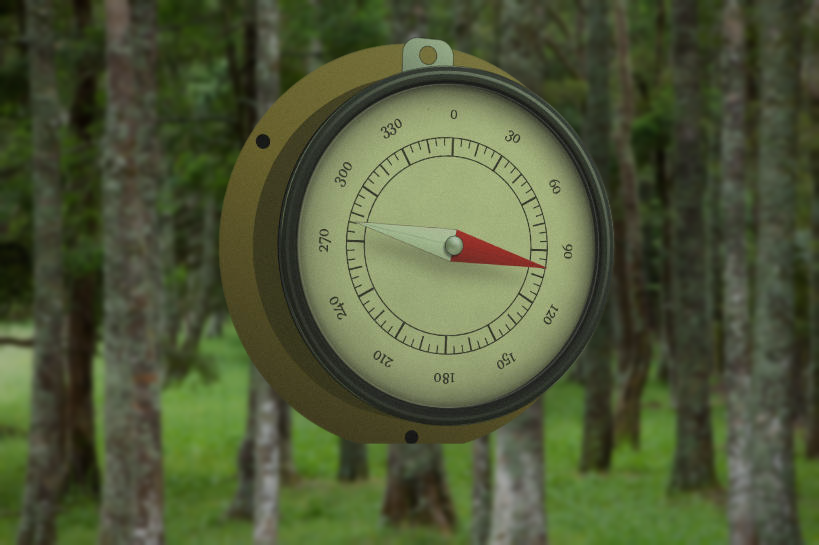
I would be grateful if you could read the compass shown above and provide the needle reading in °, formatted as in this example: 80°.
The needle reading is 100°
